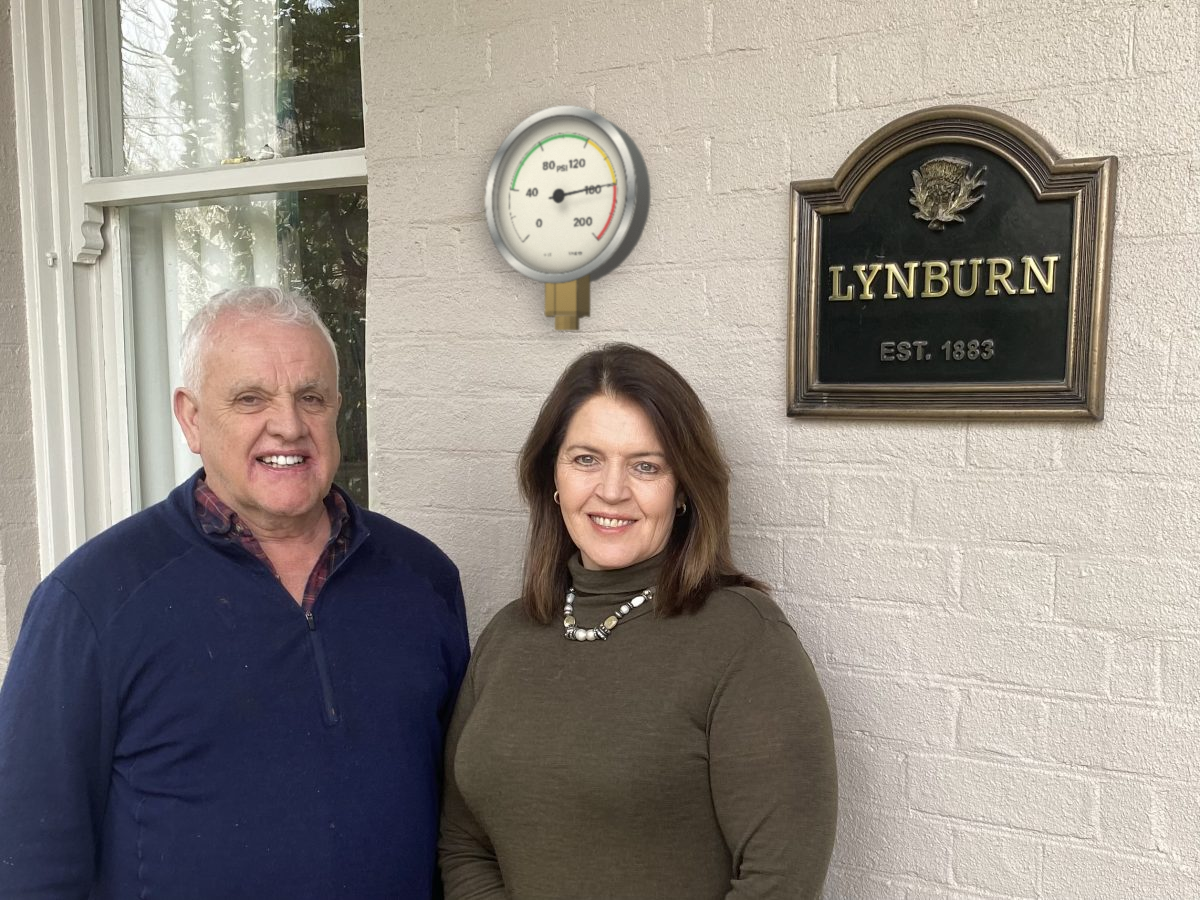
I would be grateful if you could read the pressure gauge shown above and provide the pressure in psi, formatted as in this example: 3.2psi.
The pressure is 160psi
